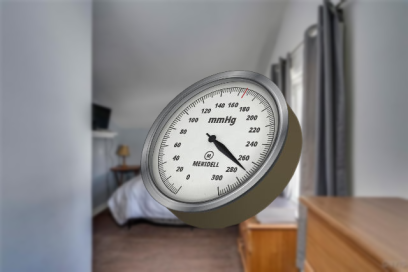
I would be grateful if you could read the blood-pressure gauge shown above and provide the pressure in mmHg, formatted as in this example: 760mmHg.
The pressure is 270mmHg
